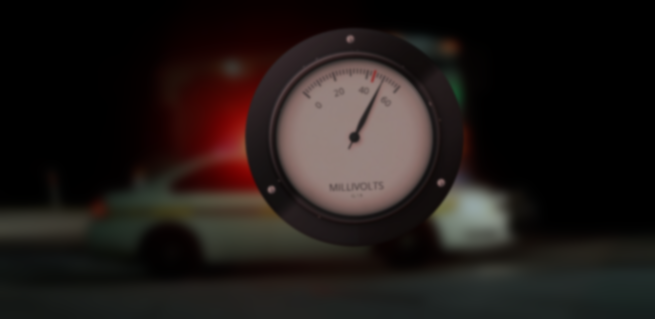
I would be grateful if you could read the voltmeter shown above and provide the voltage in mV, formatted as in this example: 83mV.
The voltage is 50mV
